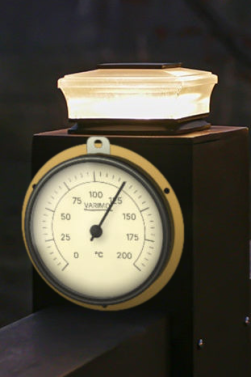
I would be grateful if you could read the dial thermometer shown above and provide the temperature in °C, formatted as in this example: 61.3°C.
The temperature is 125°C
